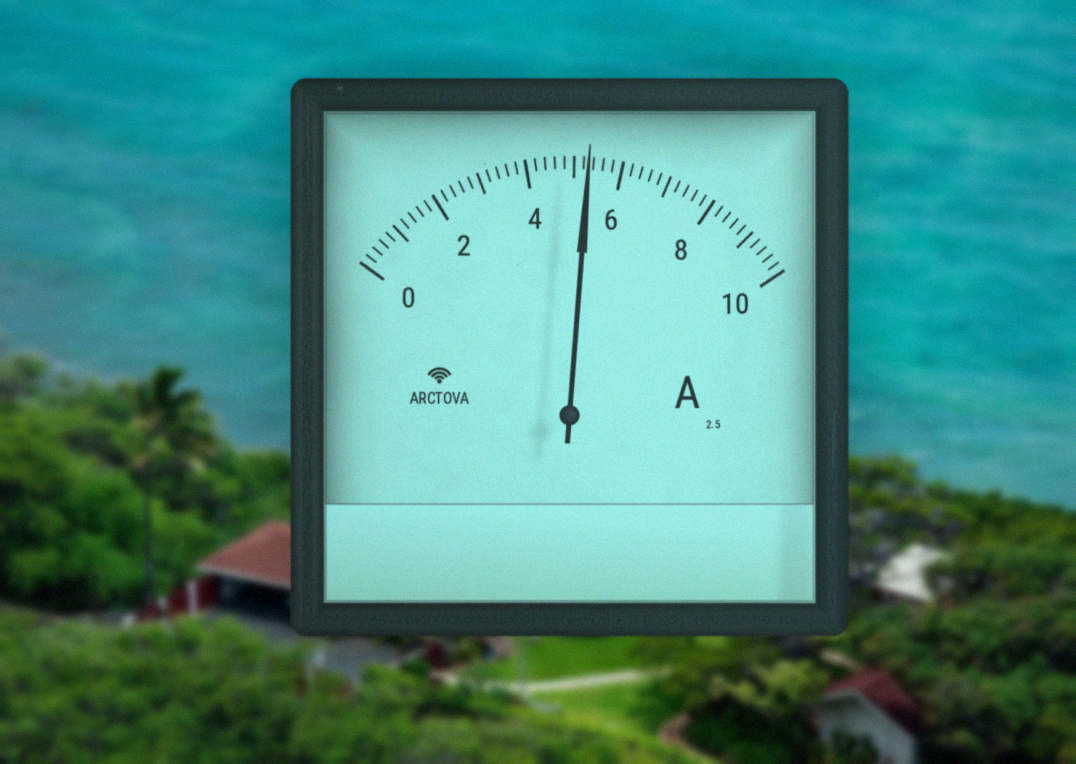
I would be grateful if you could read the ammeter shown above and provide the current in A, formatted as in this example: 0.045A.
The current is 5.3A
